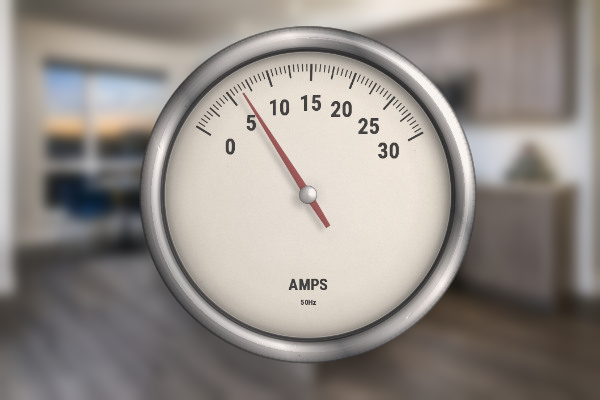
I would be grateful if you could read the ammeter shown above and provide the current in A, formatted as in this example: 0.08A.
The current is 6.5A
